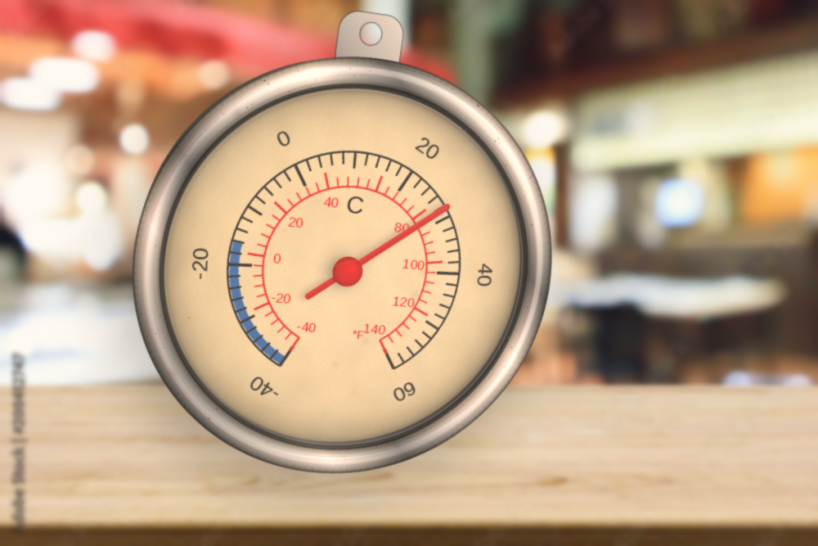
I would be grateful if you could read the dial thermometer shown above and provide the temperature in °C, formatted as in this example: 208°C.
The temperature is 28°C
